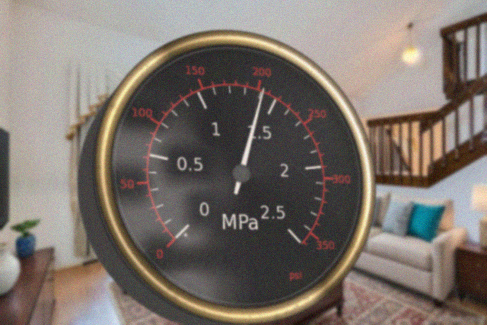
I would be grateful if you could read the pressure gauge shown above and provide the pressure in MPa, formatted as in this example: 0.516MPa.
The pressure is 1.4MPa
